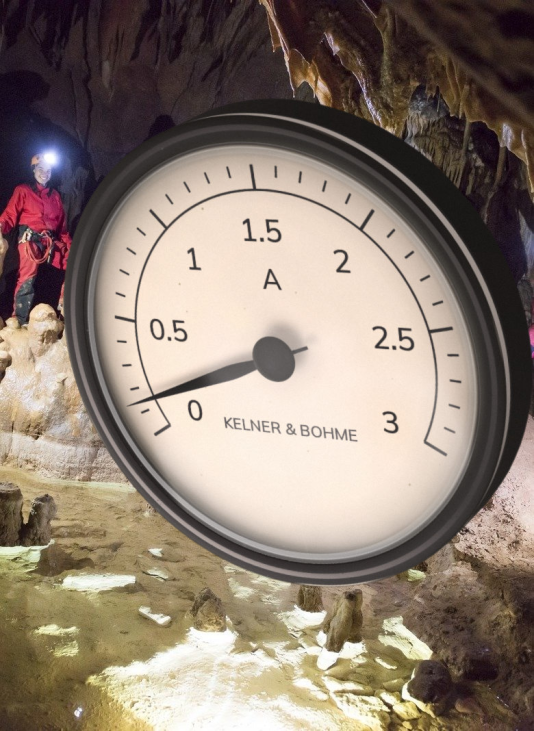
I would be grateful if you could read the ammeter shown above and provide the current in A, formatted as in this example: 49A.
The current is 0.15A
